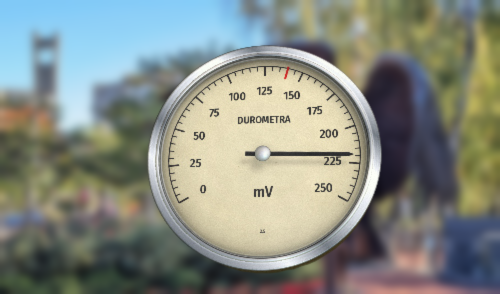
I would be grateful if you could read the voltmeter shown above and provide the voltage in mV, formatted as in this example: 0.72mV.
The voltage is 220mV
